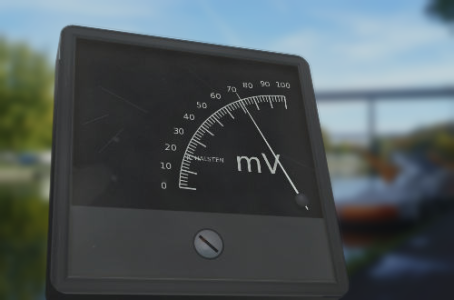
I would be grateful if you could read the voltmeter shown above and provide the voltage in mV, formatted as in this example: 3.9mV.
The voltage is 70mV
